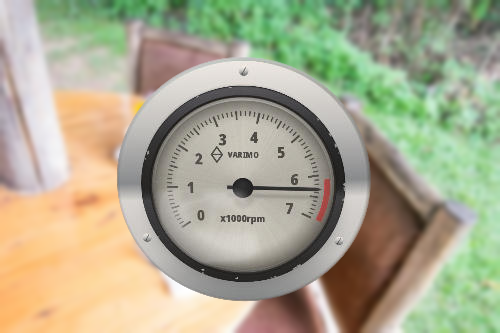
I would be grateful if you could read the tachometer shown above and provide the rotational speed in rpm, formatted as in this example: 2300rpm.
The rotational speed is 6300rpm
